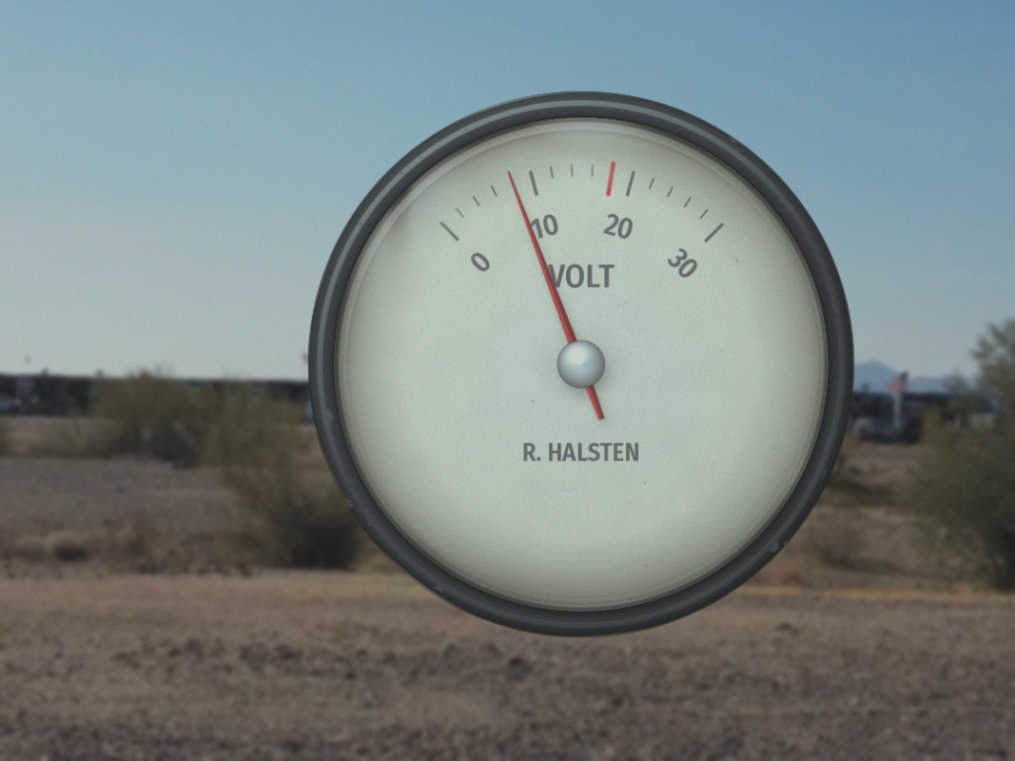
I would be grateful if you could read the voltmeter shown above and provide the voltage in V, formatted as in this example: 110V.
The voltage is 8V
